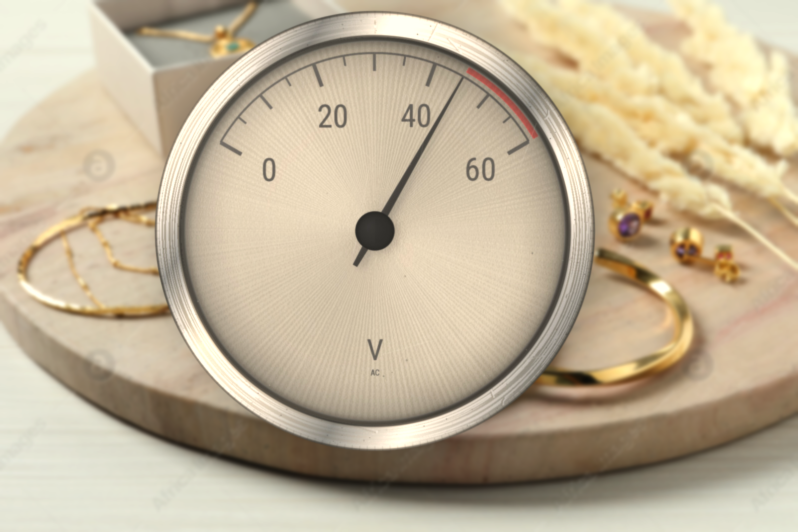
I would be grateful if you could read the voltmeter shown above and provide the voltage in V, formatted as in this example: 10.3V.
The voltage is 45V
